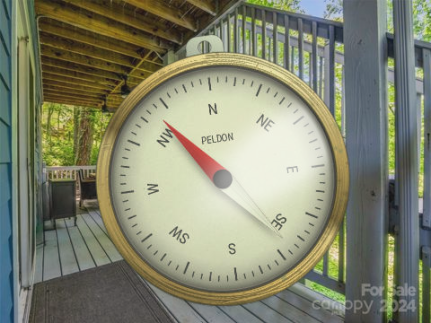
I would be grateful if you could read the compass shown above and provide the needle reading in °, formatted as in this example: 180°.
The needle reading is 322.5°
